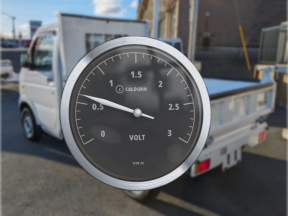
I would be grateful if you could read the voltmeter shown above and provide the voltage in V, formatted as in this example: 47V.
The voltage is 0.6V
